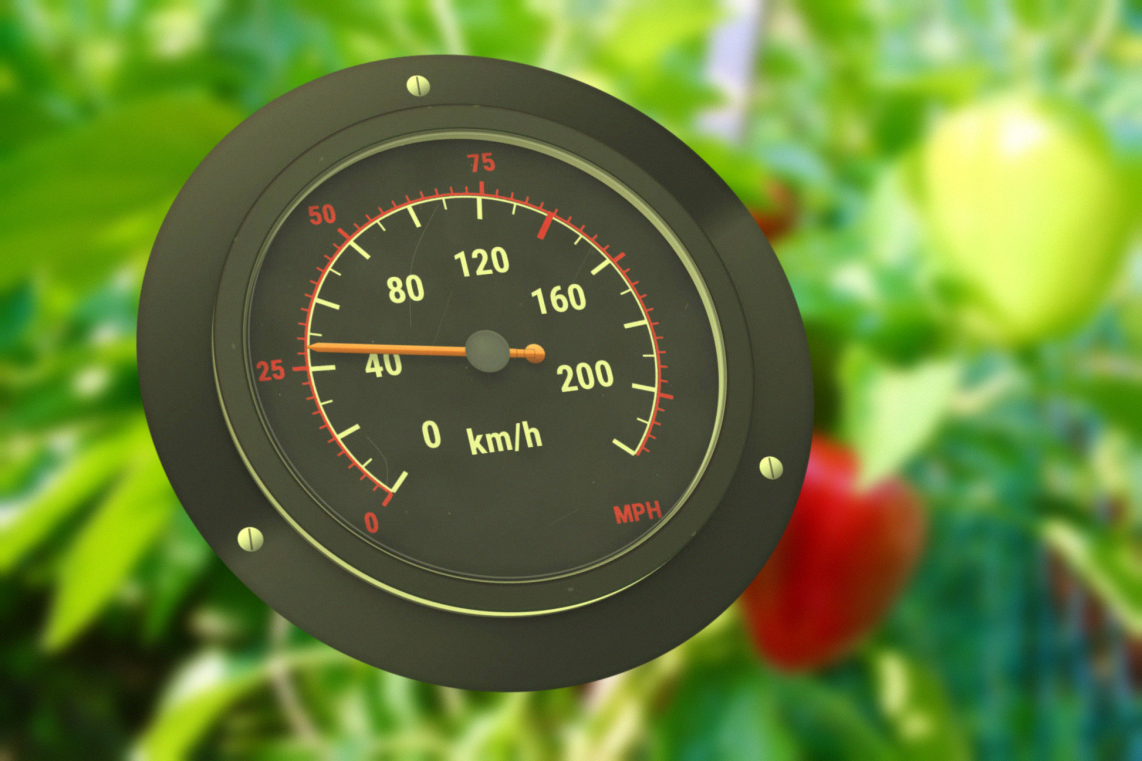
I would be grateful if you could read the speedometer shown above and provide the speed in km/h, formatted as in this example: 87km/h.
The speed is 45km/h
